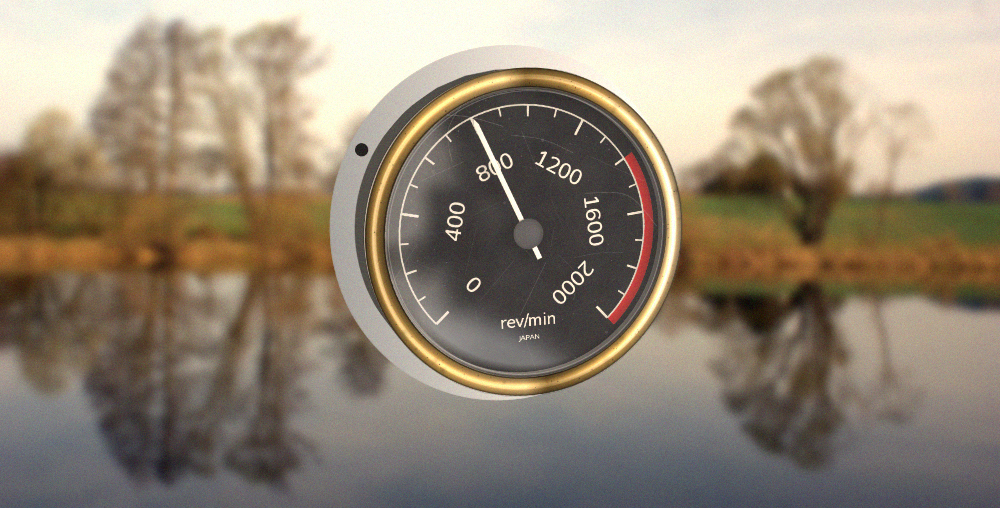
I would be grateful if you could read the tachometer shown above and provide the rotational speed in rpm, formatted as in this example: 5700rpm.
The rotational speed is 800rpm
